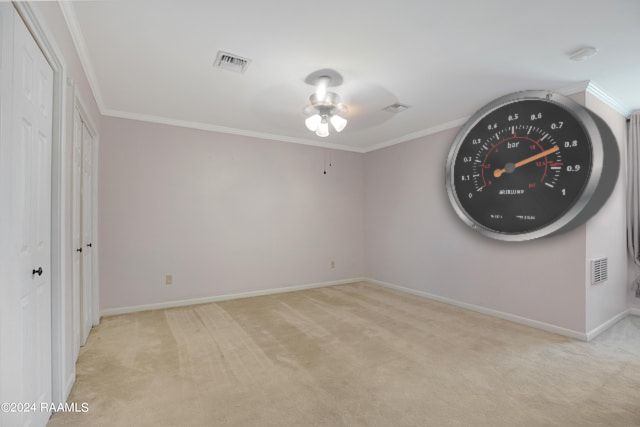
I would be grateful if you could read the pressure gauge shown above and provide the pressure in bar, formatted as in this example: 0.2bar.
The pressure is 0.8bar
